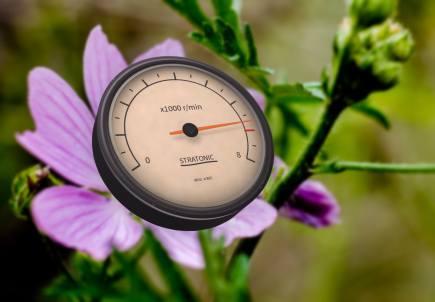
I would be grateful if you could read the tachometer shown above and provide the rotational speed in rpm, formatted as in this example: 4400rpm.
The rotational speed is 6750rpm
